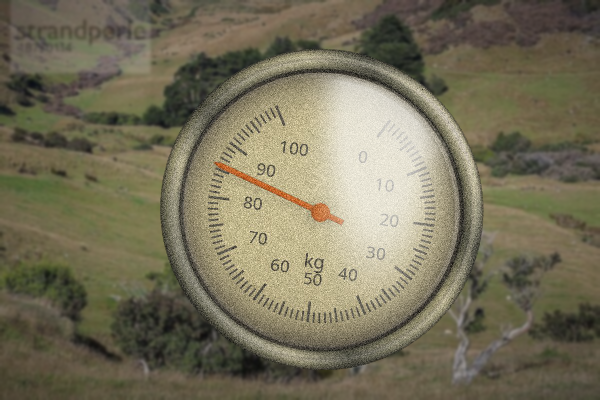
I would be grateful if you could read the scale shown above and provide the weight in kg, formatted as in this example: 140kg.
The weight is 86kg
